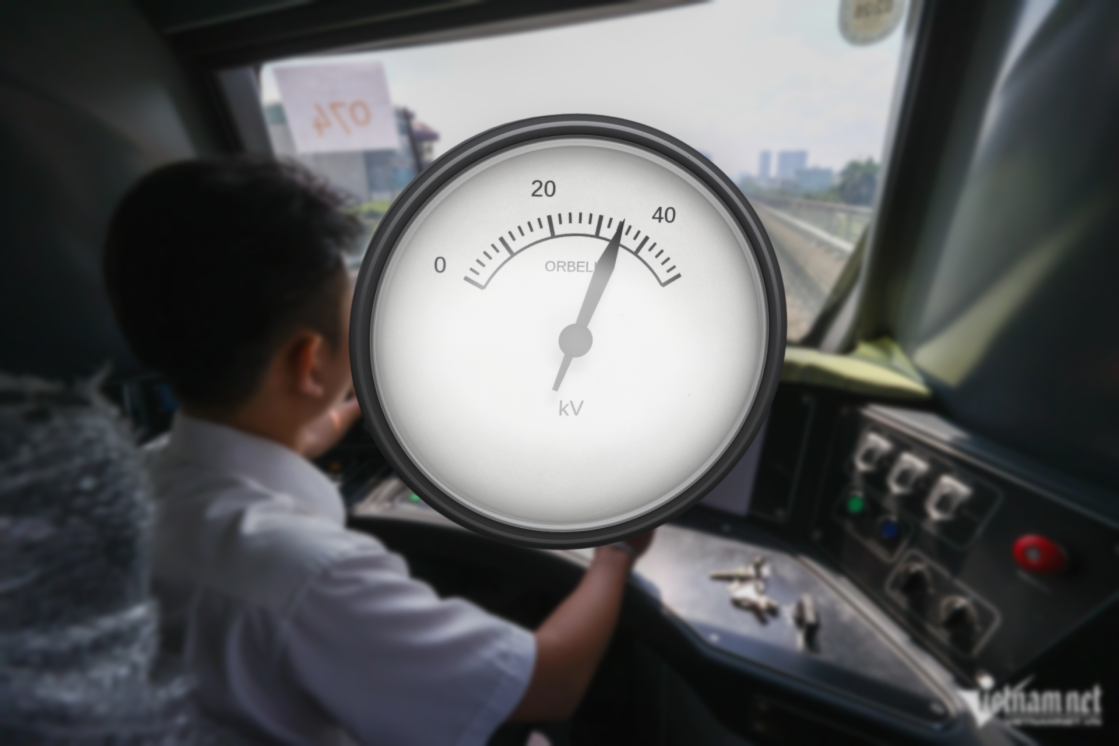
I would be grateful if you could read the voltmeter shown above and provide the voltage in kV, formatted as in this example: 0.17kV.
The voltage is 34kV
